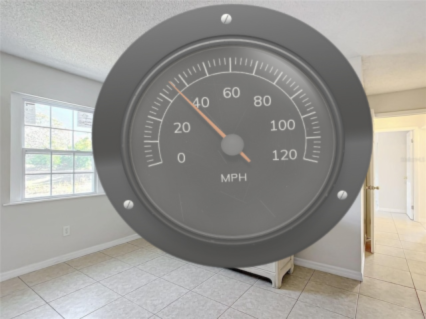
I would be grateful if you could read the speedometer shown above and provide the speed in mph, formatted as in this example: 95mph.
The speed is 36mph
